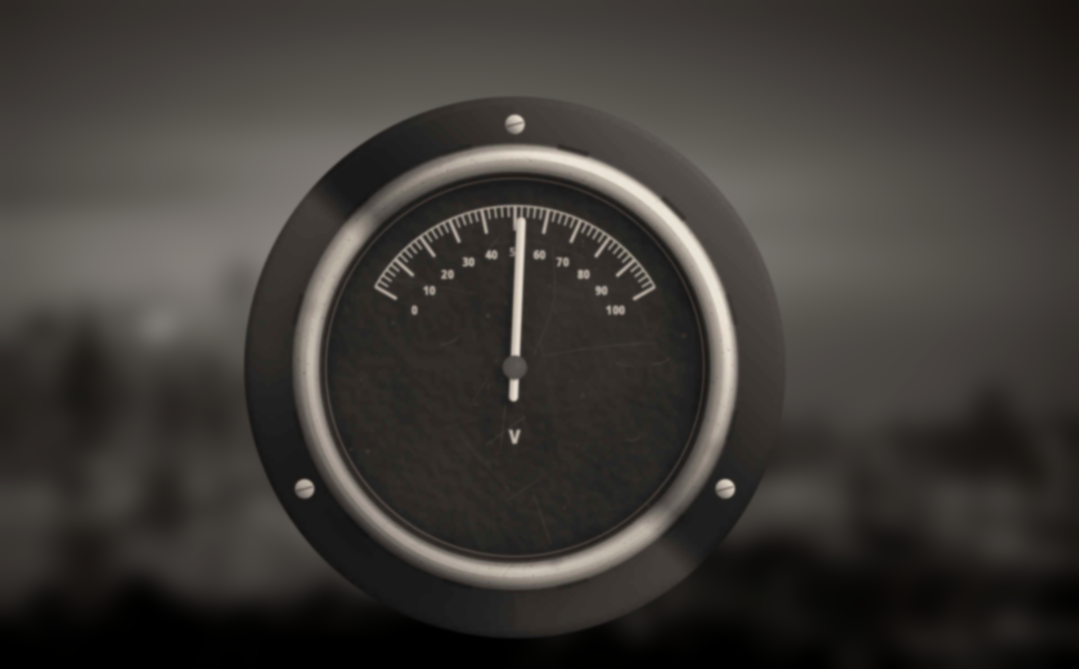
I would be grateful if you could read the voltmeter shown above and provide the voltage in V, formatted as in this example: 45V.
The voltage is 52V
